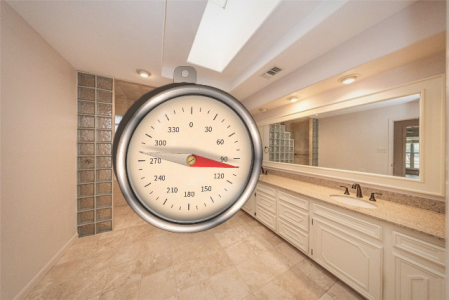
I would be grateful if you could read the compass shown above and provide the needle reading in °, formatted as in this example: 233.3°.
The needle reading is 100°
